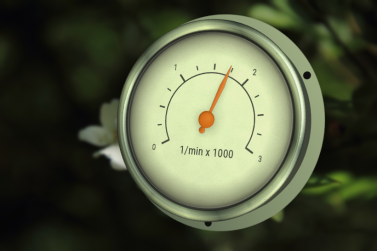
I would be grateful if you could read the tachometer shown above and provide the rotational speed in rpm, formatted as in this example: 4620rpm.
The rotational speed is 1750rpm
